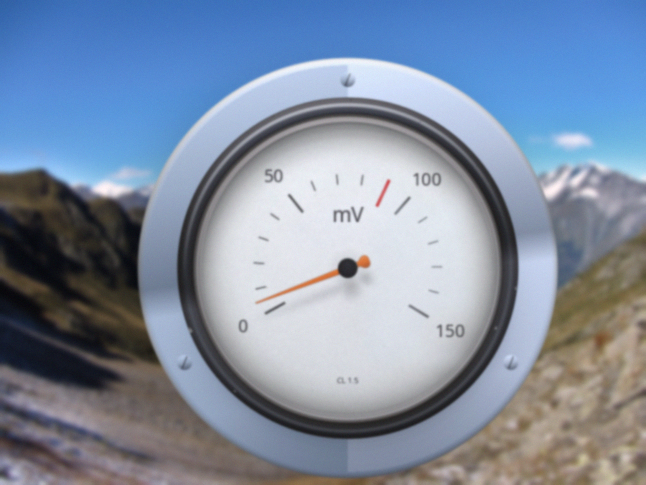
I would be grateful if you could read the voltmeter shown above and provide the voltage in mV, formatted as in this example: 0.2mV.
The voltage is 5mV
